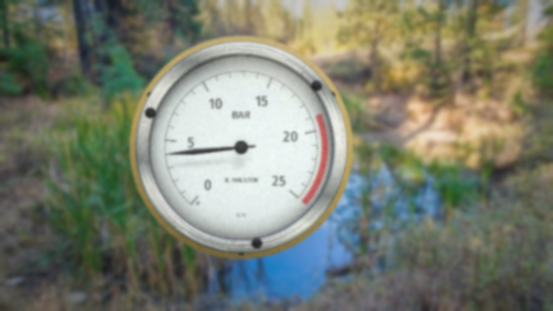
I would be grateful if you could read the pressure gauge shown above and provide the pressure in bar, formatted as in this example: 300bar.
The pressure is 4bar
